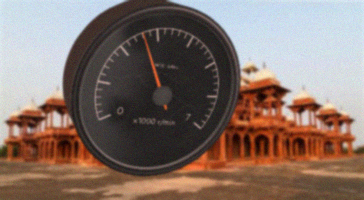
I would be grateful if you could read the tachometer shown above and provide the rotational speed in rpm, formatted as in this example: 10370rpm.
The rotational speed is 2600rpm
